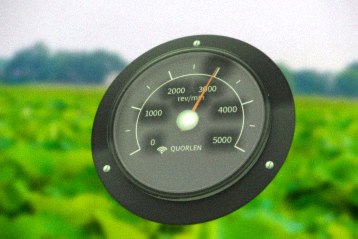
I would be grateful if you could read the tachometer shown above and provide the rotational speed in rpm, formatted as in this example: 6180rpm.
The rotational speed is 3000rpm
